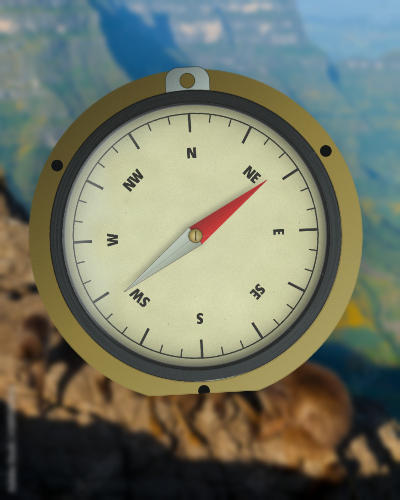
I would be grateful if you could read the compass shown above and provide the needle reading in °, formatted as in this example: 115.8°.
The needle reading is 55°
